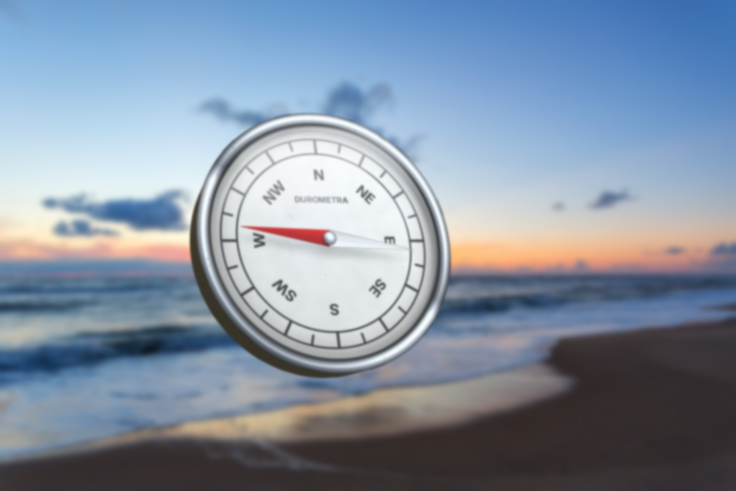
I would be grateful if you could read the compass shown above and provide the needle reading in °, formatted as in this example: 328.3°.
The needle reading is 277.5°
